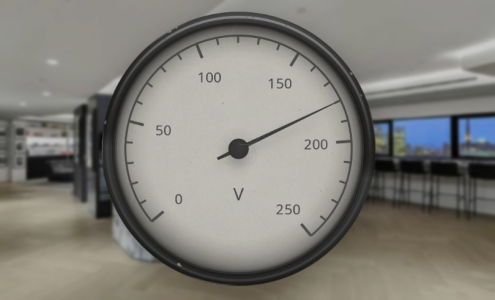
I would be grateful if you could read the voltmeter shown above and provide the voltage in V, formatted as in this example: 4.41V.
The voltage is 180V
